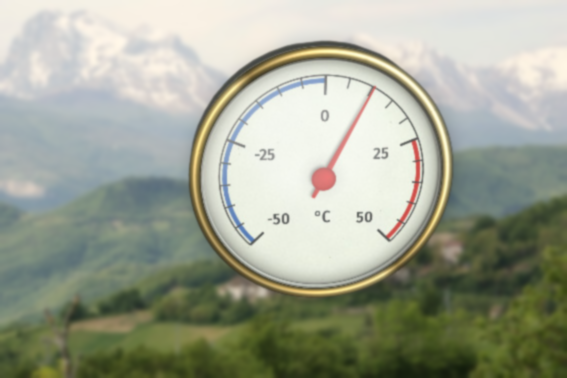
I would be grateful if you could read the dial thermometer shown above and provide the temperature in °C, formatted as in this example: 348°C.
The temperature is 10°C
